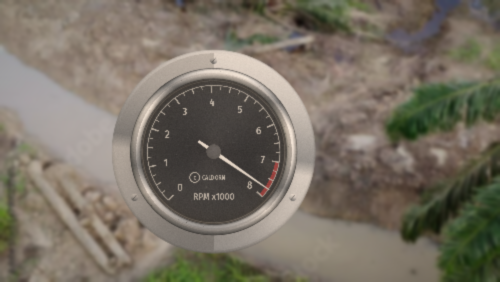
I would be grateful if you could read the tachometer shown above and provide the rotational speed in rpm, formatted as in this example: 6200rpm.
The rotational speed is 7750rpm
